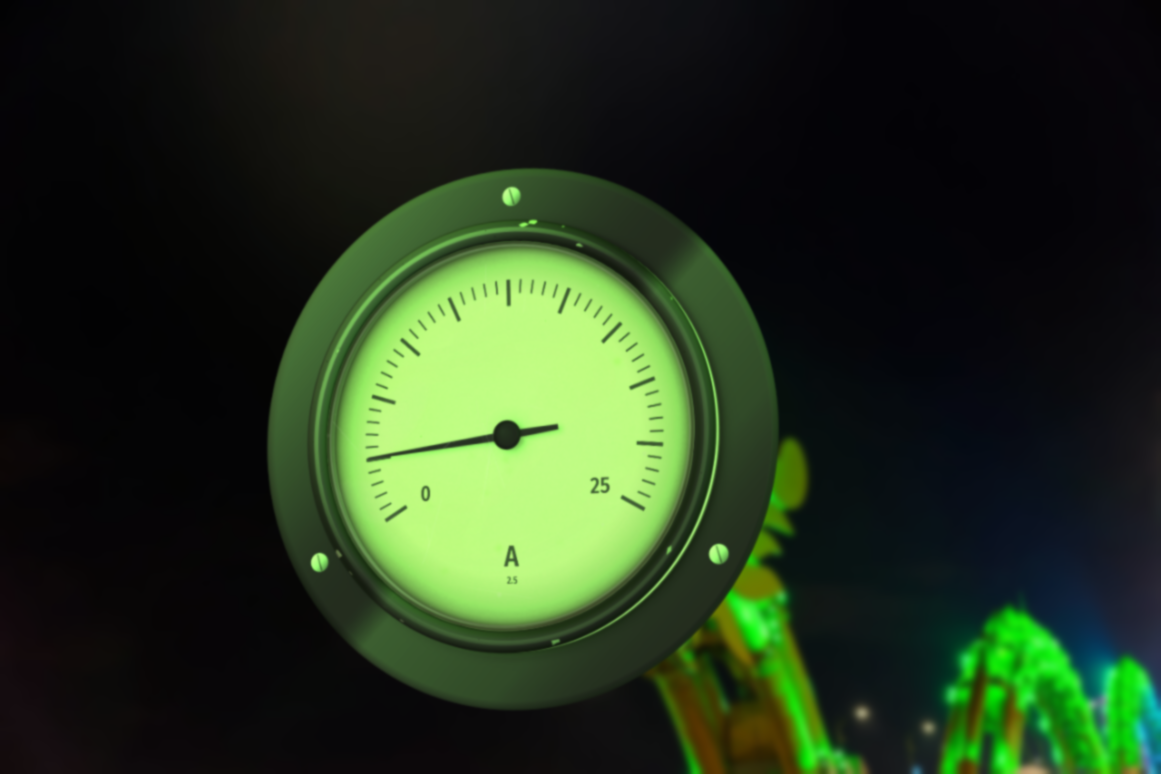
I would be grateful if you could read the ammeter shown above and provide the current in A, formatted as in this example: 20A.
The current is 2.5A
